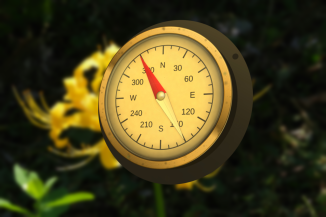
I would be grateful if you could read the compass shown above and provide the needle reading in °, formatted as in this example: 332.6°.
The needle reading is 330°
